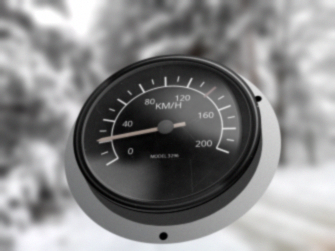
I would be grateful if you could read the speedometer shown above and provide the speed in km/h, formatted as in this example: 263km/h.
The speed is 20km/h
